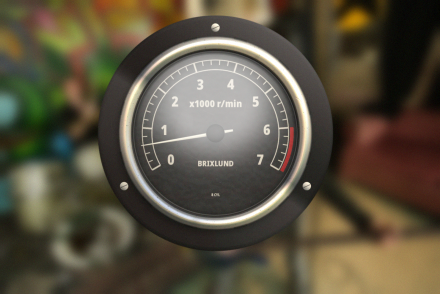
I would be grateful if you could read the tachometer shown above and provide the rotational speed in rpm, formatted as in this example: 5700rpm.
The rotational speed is 600rpm
